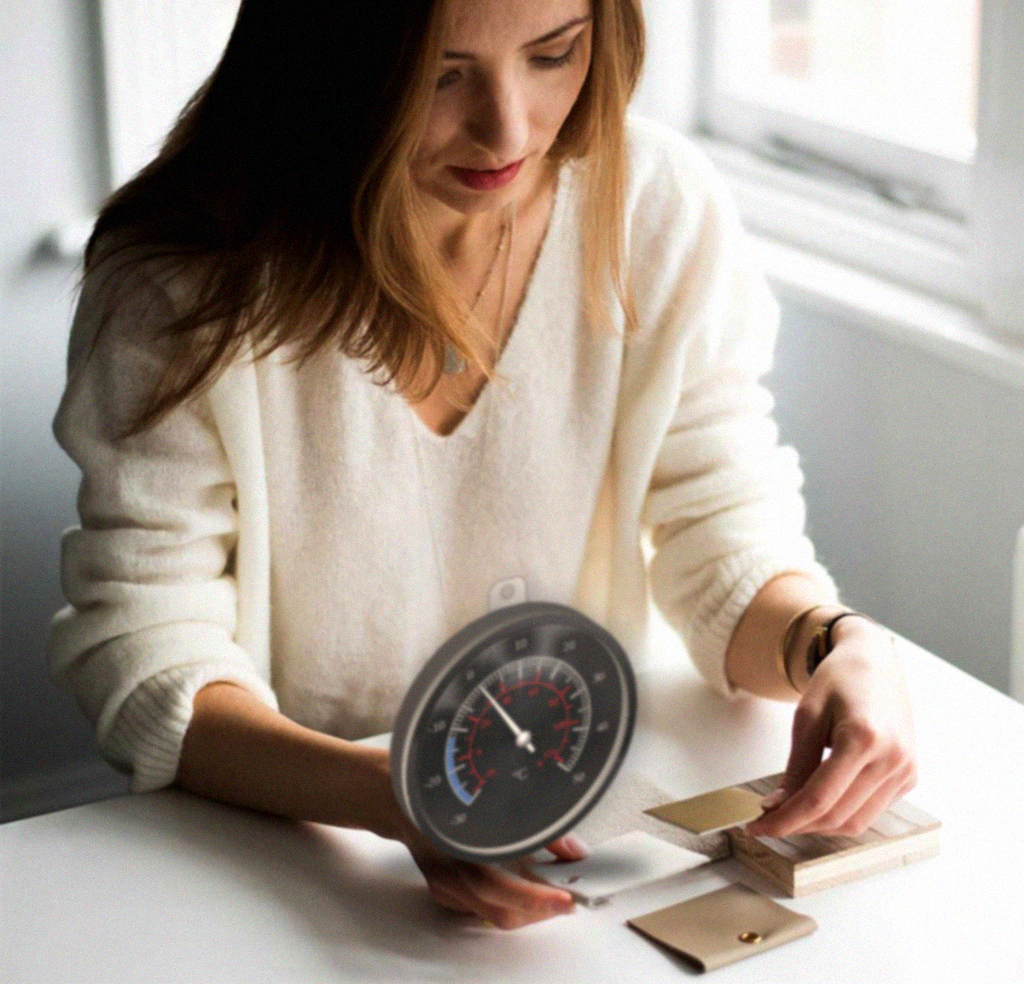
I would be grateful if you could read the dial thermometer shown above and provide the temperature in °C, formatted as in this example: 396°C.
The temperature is 0°C
